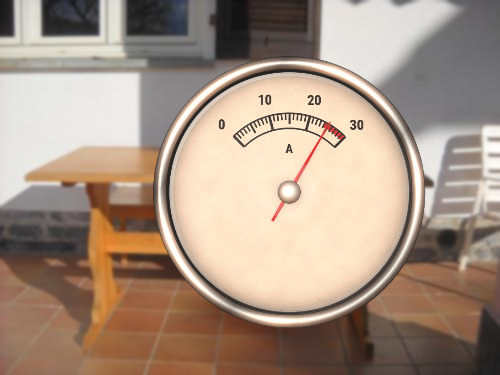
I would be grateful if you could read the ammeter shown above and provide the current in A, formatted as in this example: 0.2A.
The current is 25A
